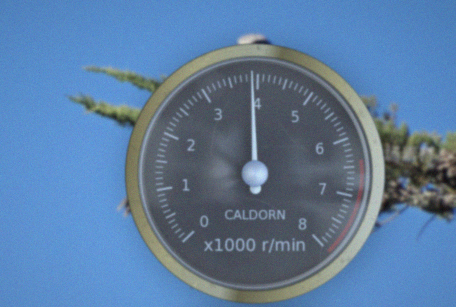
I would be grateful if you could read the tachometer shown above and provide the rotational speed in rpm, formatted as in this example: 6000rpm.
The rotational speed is 3900rpm
